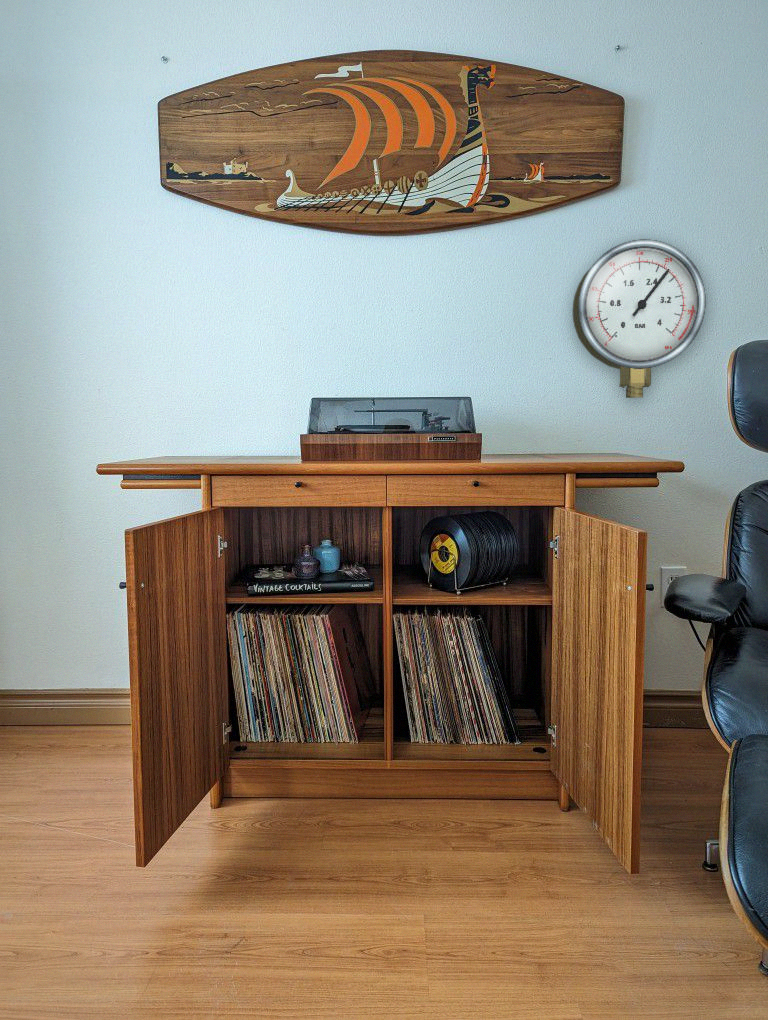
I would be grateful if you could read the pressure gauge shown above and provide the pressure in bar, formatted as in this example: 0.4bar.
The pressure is 2.6bar
